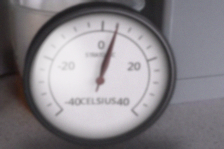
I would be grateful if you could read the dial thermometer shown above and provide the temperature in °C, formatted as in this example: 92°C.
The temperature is 4°C
